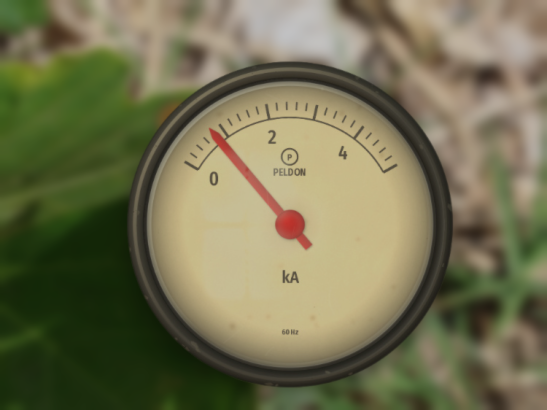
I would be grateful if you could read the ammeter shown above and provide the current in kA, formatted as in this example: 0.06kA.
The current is 0.8kA
